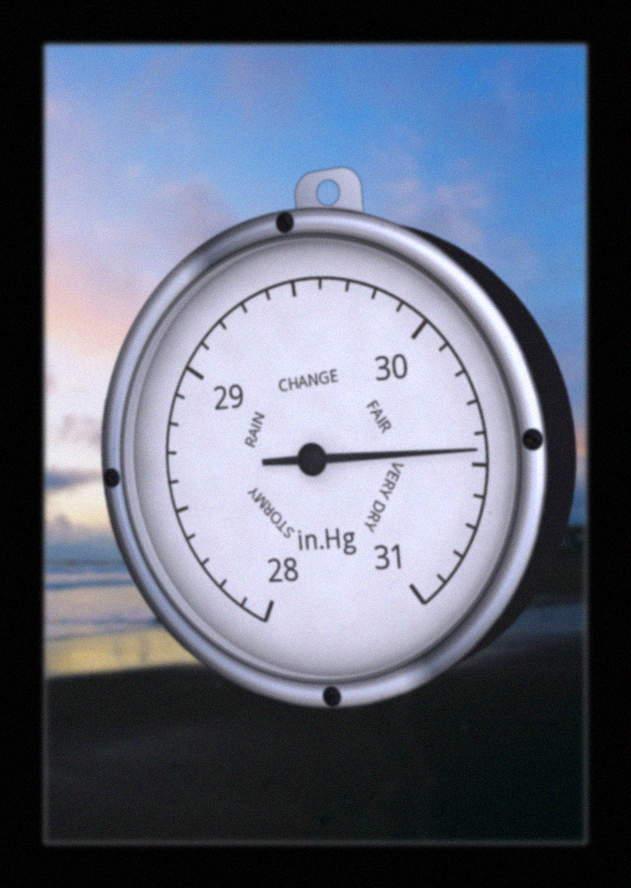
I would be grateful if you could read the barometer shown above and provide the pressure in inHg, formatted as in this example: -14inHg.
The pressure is 30.45inHg
